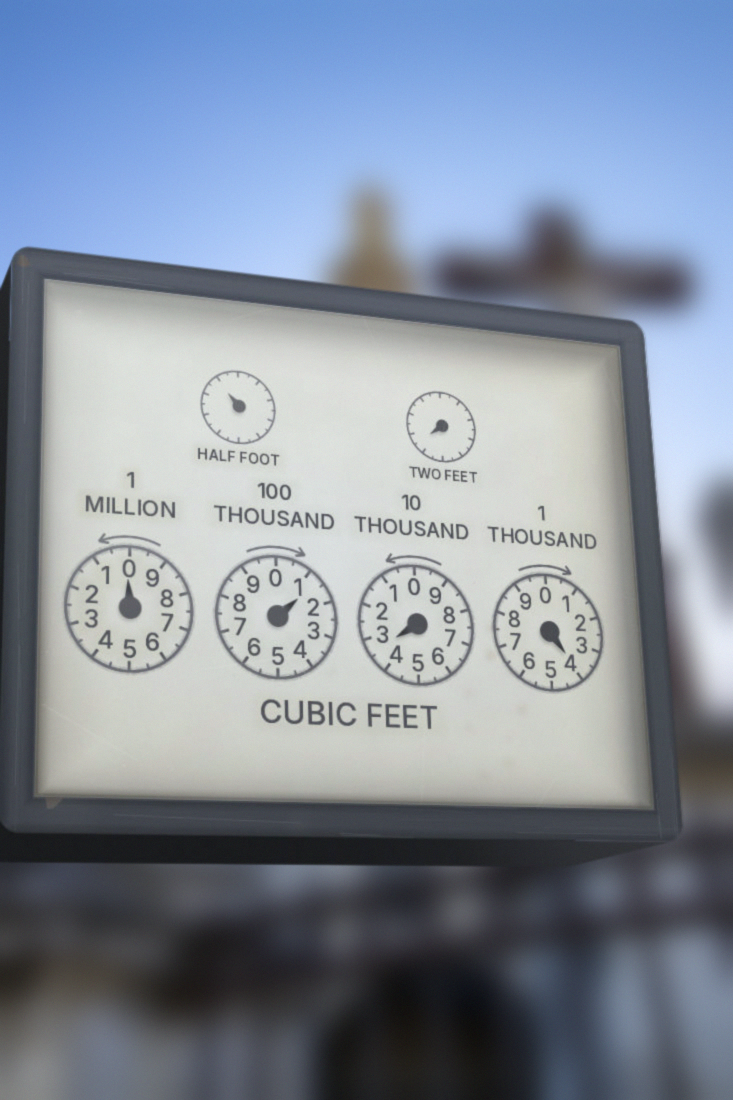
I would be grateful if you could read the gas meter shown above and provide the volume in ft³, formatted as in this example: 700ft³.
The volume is 13400ft³
